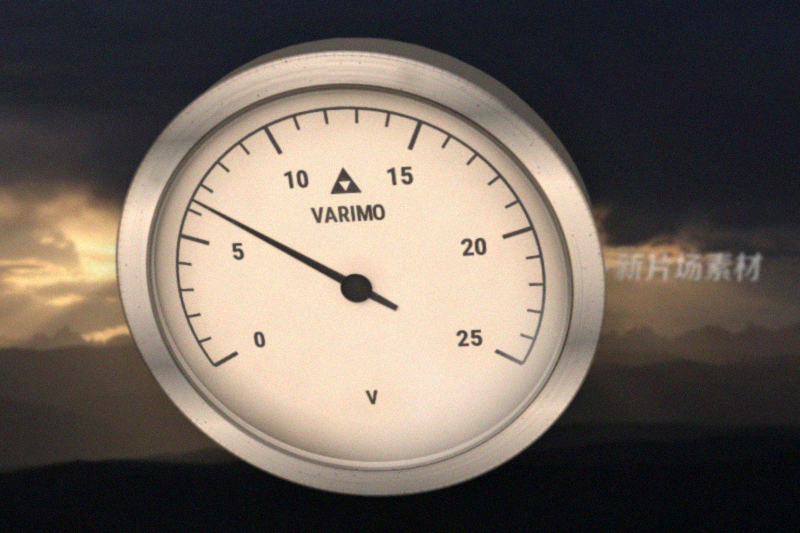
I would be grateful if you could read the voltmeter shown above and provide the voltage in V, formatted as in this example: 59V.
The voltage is 6.5V
